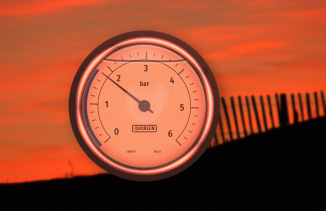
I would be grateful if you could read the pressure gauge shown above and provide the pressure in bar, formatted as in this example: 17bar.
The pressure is 1.8bar
